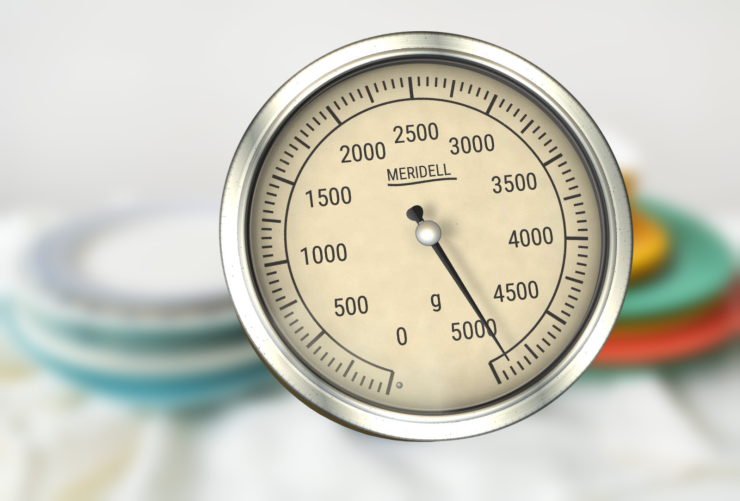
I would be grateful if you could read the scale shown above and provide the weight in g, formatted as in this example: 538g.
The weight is 4900g
